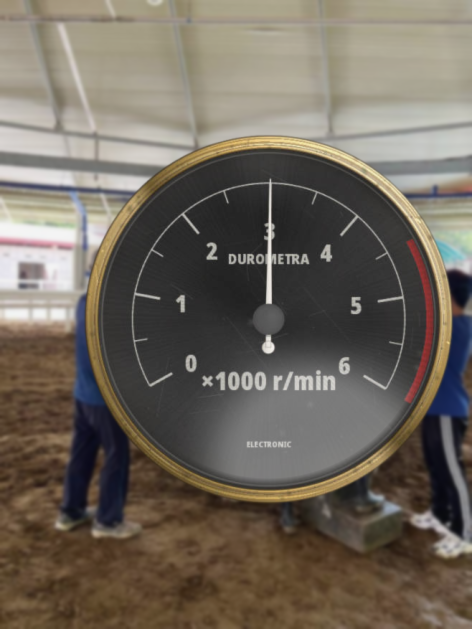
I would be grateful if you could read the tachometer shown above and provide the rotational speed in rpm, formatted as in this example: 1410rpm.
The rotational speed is 3000rpm
